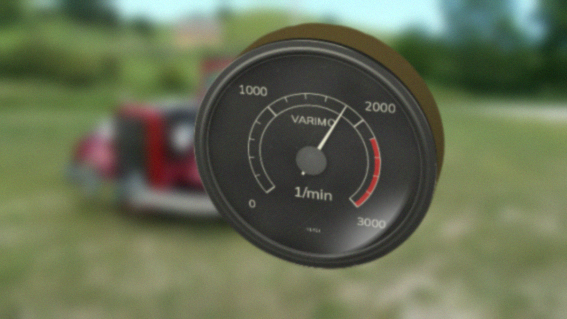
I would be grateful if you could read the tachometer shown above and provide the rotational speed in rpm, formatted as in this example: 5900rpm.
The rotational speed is 1800rpm
